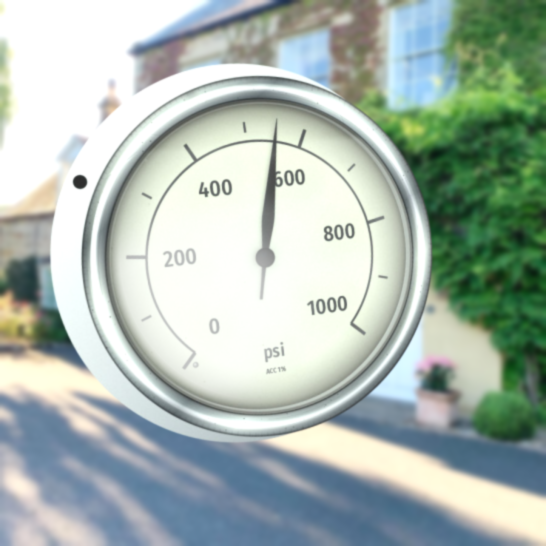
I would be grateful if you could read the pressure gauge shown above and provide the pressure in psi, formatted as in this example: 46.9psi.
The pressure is 550psi
